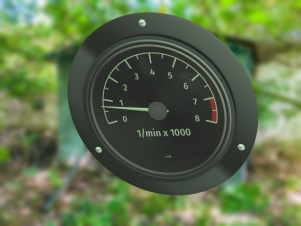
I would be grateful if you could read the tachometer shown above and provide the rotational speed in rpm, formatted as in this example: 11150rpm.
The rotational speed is 750rpm
